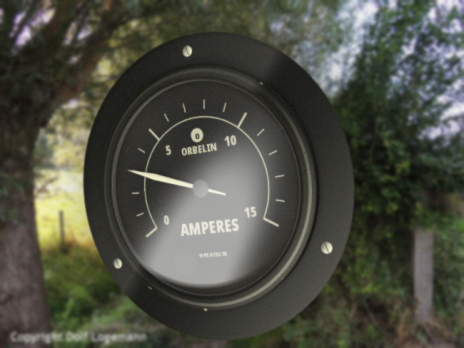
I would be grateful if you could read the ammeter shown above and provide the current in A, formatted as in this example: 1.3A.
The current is 3A
